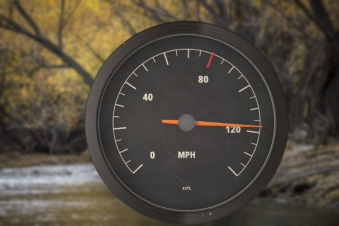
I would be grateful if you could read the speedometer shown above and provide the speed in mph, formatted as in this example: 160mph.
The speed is 117.5mph
